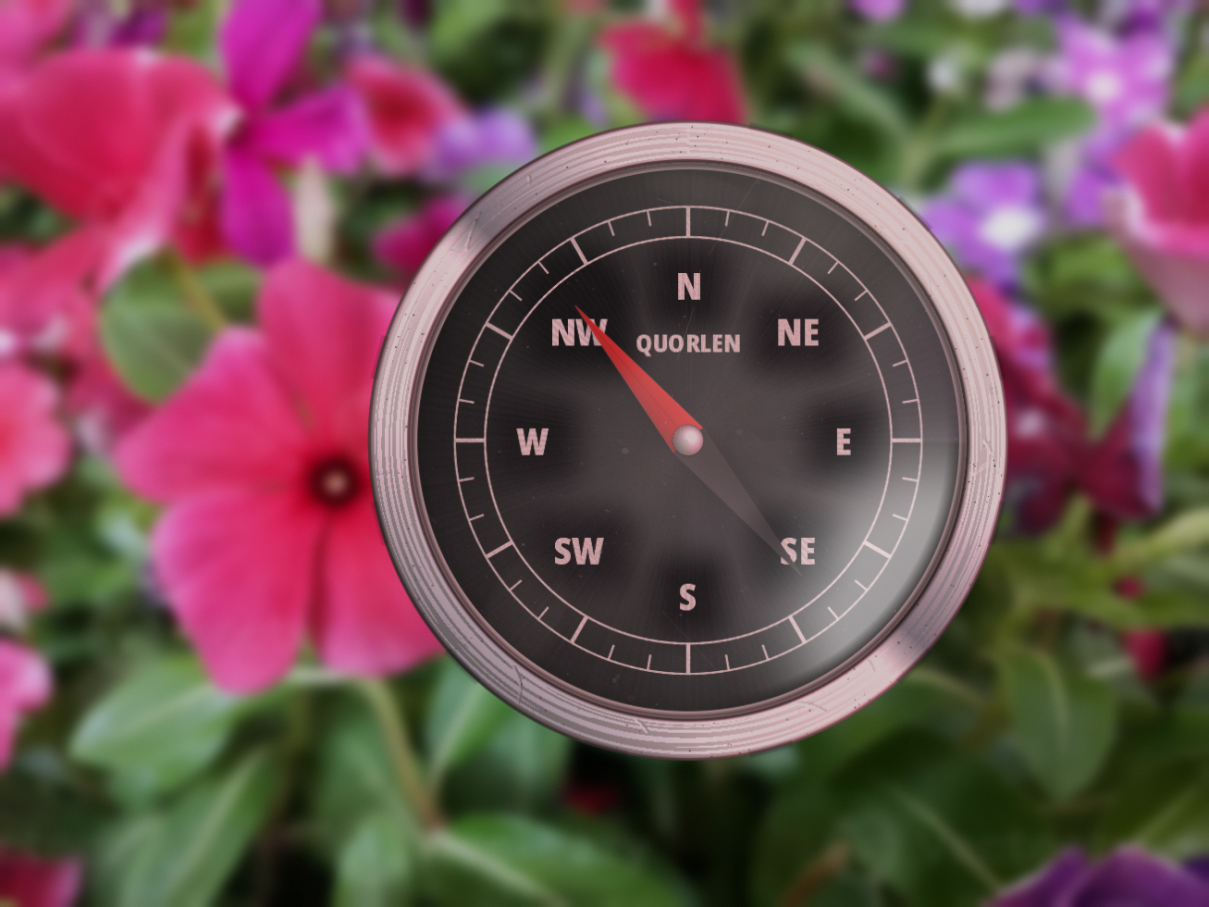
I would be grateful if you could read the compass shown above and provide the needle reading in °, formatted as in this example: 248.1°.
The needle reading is 320°
